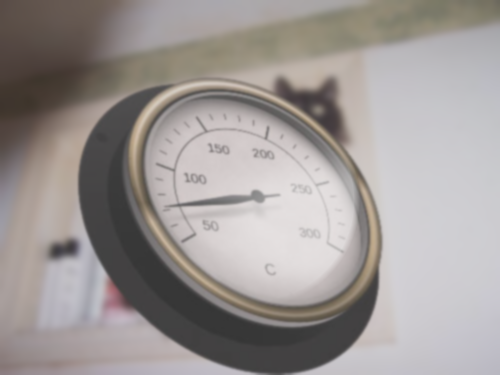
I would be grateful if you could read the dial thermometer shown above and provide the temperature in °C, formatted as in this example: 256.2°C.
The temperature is 70°C
